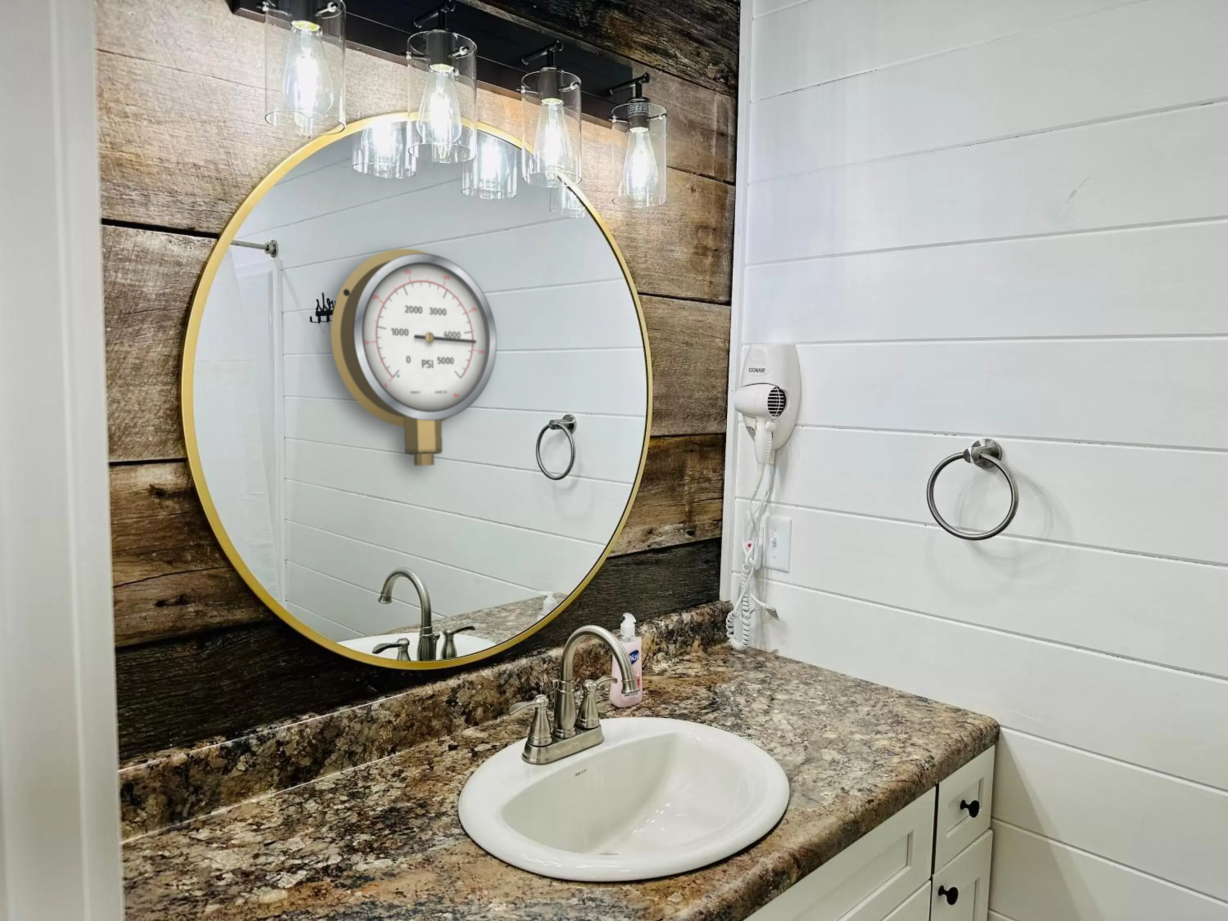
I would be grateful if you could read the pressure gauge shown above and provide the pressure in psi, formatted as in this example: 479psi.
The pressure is 4200psi
